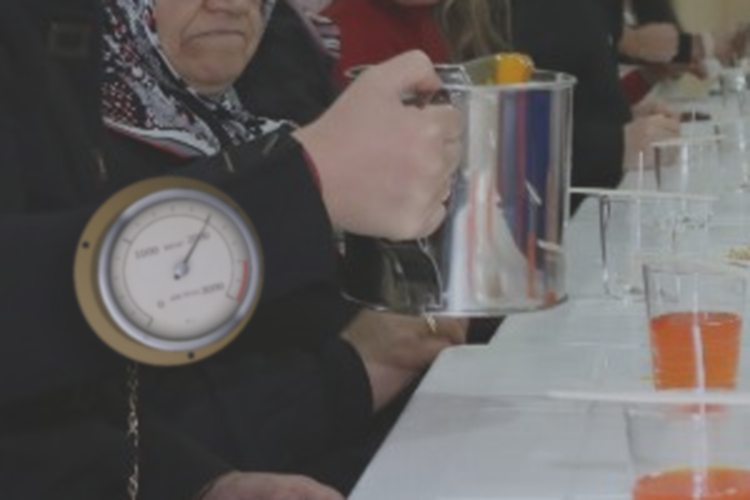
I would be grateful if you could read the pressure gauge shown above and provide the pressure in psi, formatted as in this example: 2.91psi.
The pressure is 2000psi
